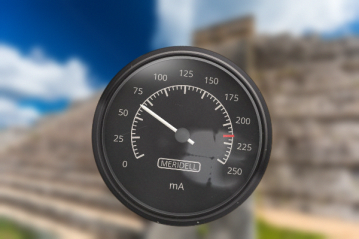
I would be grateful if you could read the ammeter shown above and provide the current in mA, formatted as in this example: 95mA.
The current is 65mA
